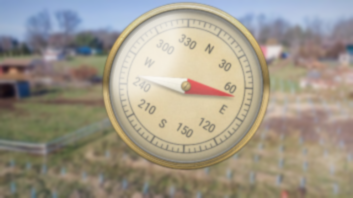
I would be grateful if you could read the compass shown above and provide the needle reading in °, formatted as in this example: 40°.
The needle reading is 70°
